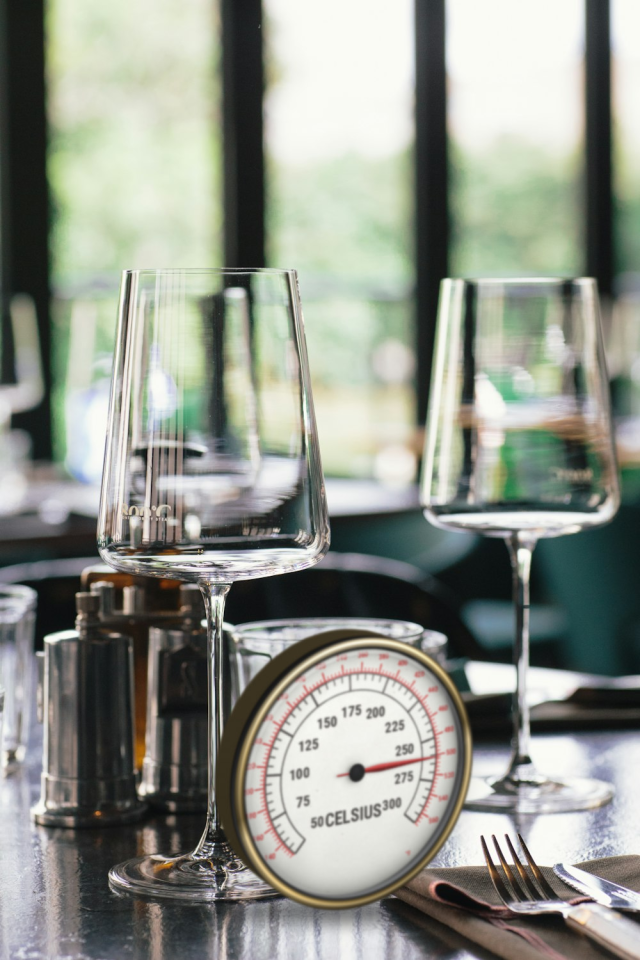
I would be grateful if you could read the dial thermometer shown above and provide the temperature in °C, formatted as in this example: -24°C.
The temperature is 260°C
